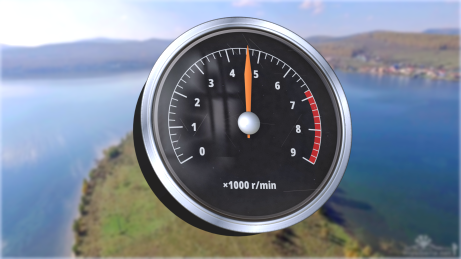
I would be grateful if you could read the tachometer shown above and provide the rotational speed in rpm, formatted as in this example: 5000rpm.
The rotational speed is 4600rpm
